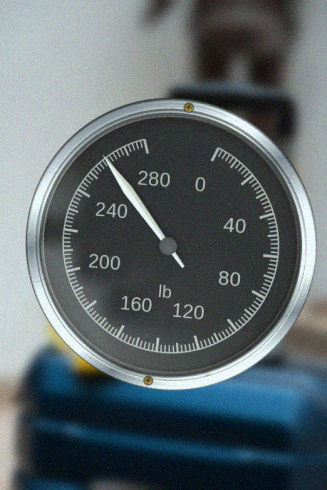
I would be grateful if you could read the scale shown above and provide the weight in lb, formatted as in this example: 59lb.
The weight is 260lb
